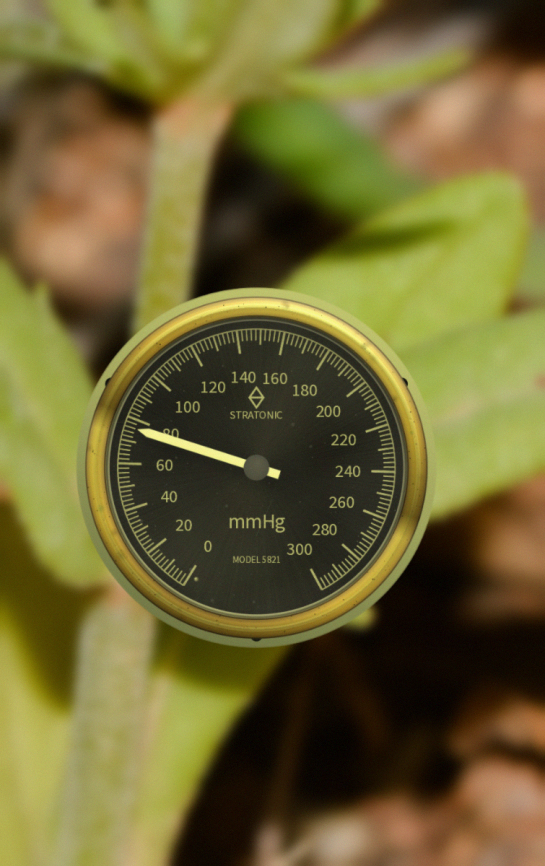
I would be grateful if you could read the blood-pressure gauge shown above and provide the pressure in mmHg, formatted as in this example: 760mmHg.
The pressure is 76mmHg
